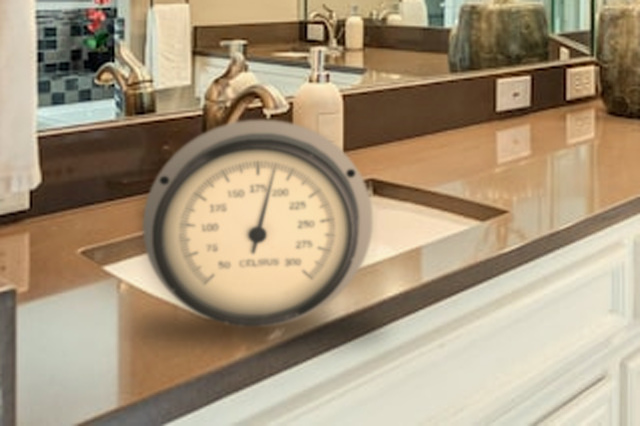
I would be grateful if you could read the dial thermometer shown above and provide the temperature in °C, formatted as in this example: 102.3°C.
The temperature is 187.5°C
